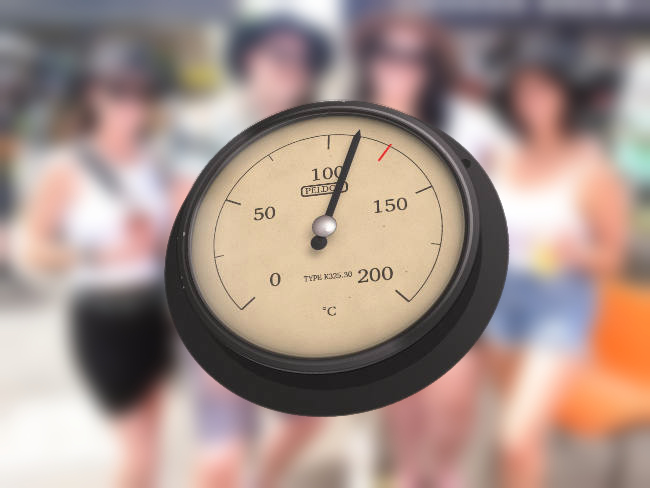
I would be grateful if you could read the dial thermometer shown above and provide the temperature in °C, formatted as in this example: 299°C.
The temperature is 112.5°C
